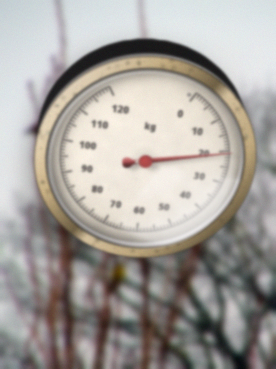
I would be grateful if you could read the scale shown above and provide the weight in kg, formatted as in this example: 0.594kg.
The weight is 20kg
